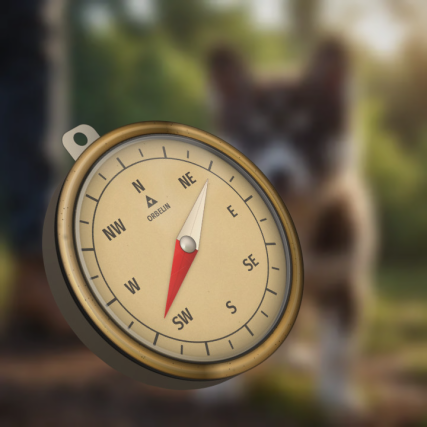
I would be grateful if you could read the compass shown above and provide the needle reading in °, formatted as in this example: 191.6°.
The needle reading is 240°
